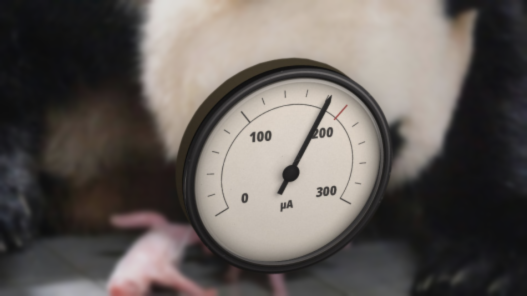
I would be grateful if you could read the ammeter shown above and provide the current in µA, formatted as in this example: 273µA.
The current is 180µA
